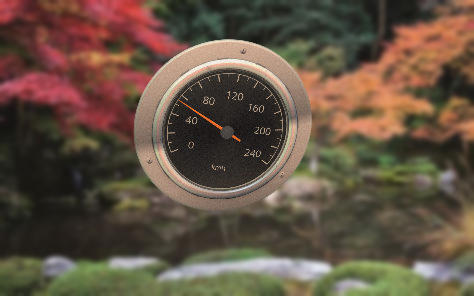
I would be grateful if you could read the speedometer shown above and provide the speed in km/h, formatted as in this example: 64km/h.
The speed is 55km/h
